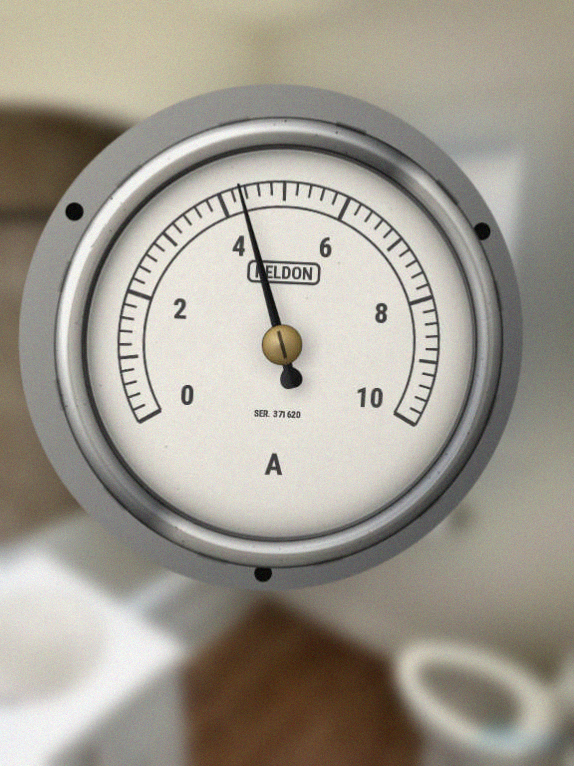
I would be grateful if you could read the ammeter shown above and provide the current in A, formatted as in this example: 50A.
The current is 4.3A
